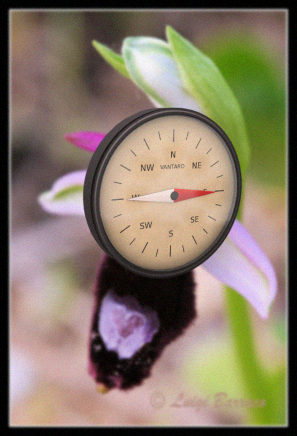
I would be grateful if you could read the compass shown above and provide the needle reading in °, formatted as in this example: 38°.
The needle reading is 90°
